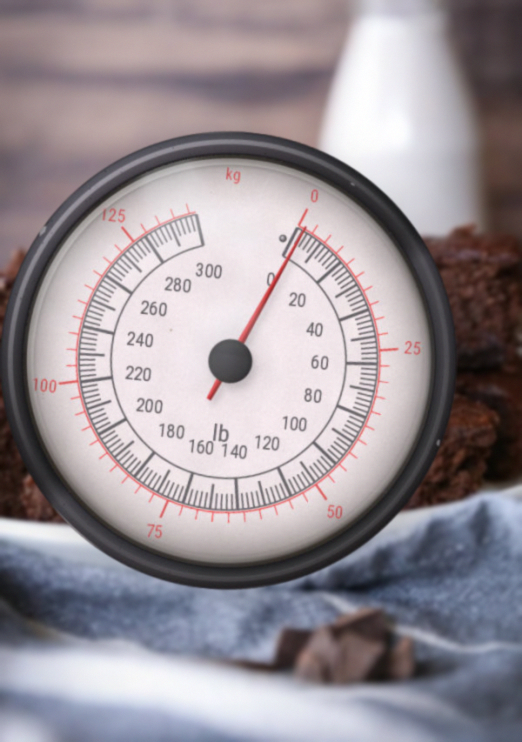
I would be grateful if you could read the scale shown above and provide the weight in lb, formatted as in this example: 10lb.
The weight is 2lb
